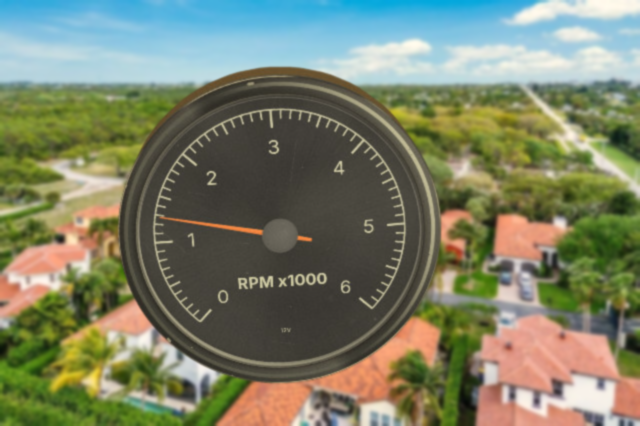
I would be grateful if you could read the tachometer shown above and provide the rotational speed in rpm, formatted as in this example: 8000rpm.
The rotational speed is 1300rpm
